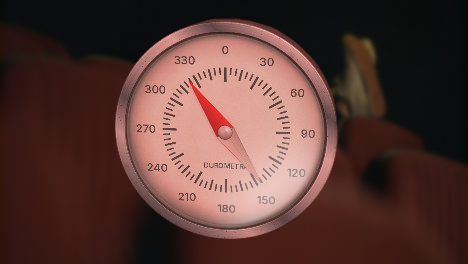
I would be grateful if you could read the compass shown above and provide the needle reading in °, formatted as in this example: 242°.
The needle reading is 325°
